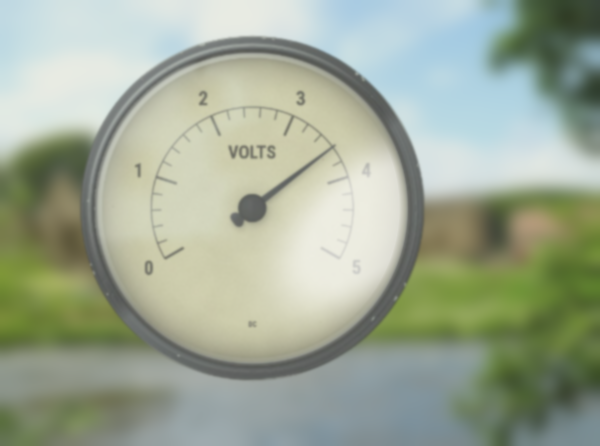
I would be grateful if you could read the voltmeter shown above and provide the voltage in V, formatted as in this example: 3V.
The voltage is 3.6V
